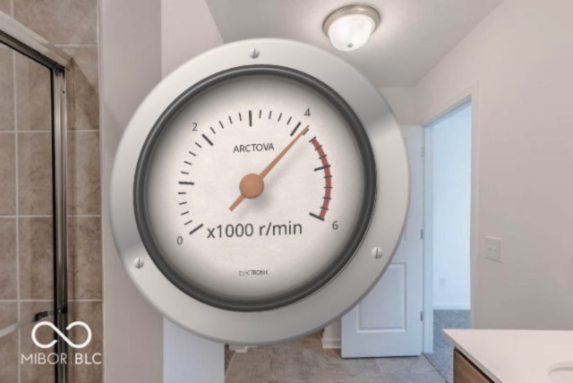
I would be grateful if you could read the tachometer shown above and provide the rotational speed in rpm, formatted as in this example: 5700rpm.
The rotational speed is 4200rpm
